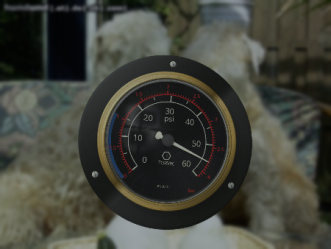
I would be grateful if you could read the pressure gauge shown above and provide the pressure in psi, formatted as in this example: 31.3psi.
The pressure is 55psi
